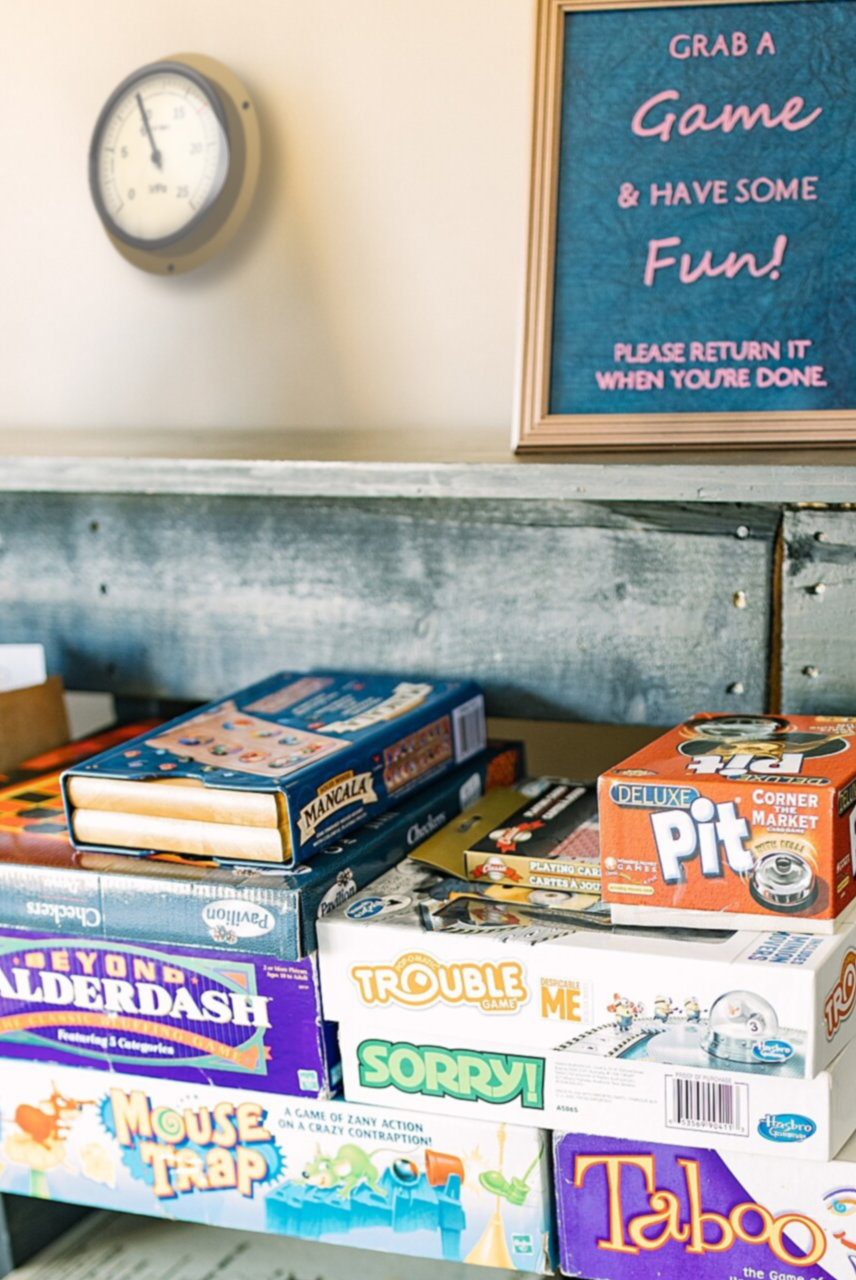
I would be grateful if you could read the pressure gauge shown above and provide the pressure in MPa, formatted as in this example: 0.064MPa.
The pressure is 10MPa
